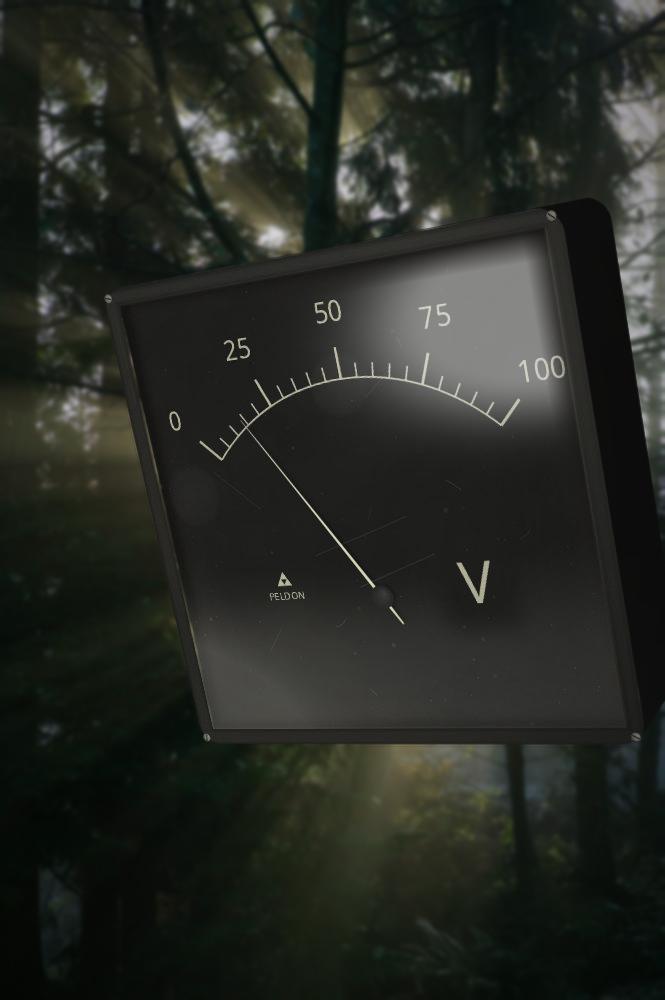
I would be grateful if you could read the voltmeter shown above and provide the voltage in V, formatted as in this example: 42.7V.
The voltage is 15V
